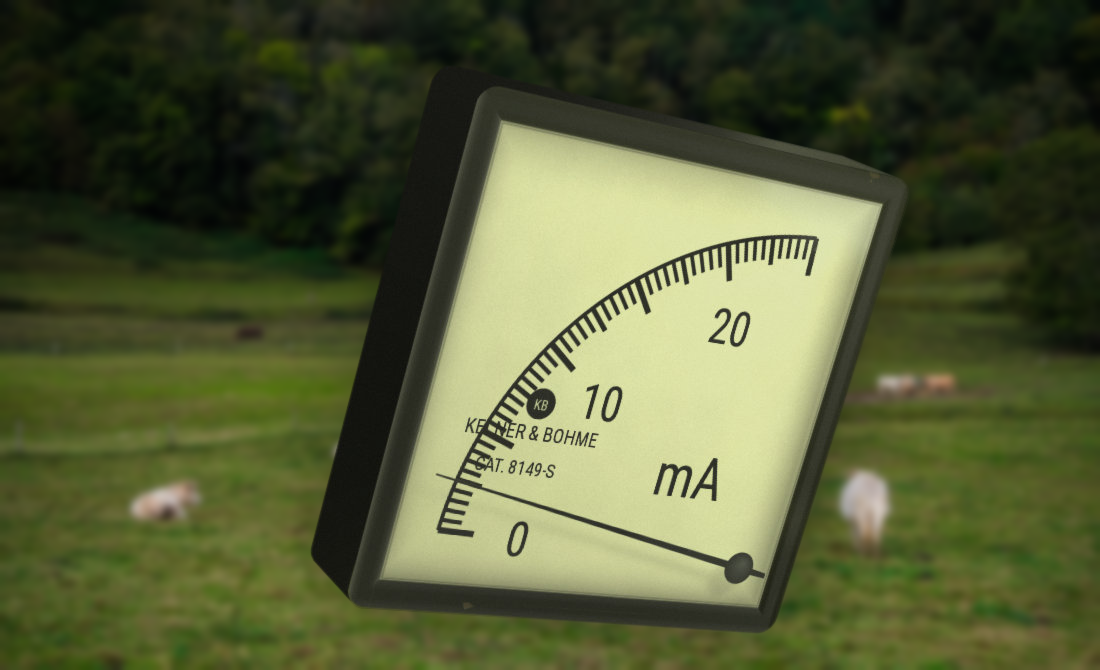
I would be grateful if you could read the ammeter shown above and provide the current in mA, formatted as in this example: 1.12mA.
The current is 2.5mA
